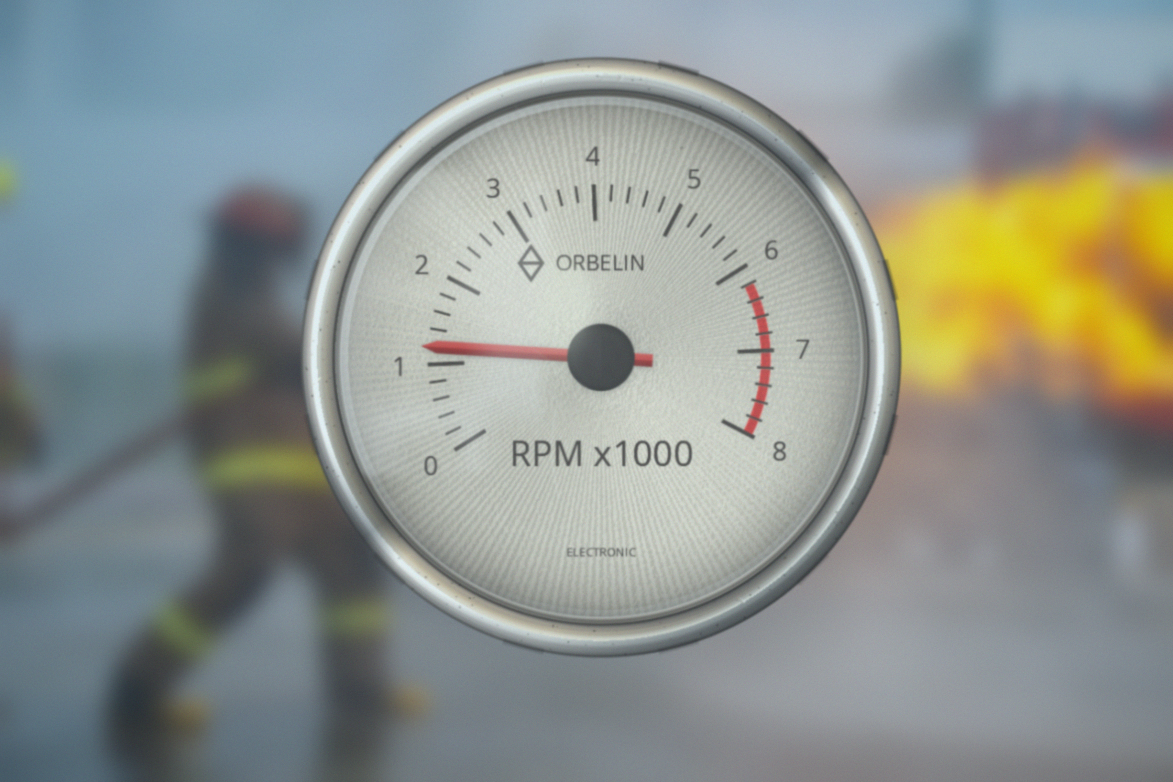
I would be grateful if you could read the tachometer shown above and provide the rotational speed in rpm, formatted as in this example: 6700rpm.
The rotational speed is 1200rpm
